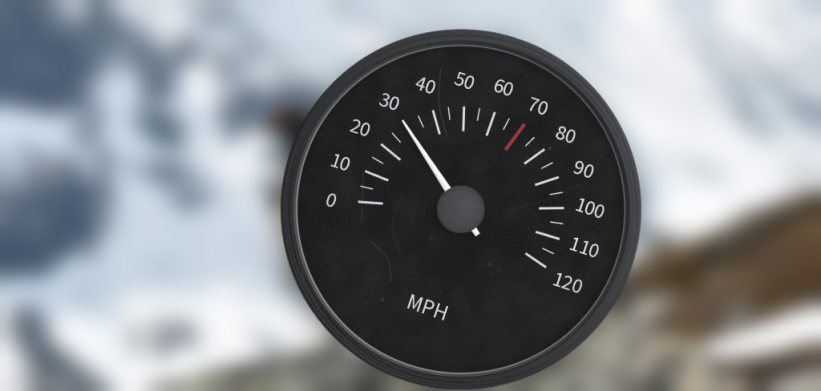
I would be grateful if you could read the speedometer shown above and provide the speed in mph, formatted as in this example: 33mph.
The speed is 30mph
